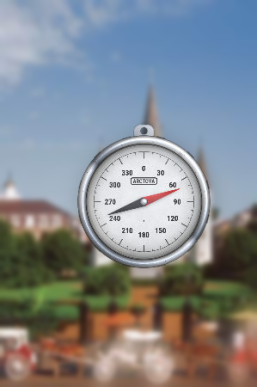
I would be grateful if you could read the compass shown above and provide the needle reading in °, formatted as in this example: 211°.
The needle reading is 70°
